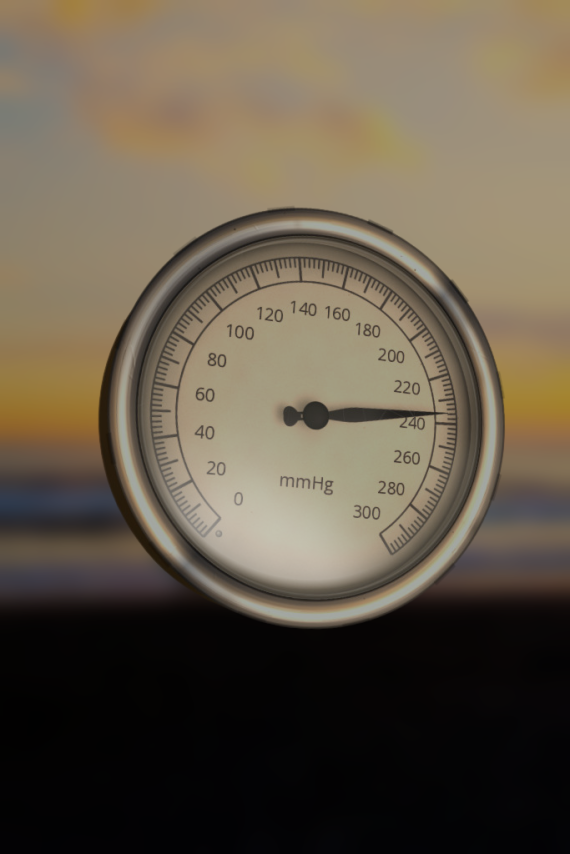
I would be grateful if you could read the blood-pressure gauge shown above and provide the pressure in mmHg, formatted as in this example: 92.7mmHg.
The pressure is 236mmHg
